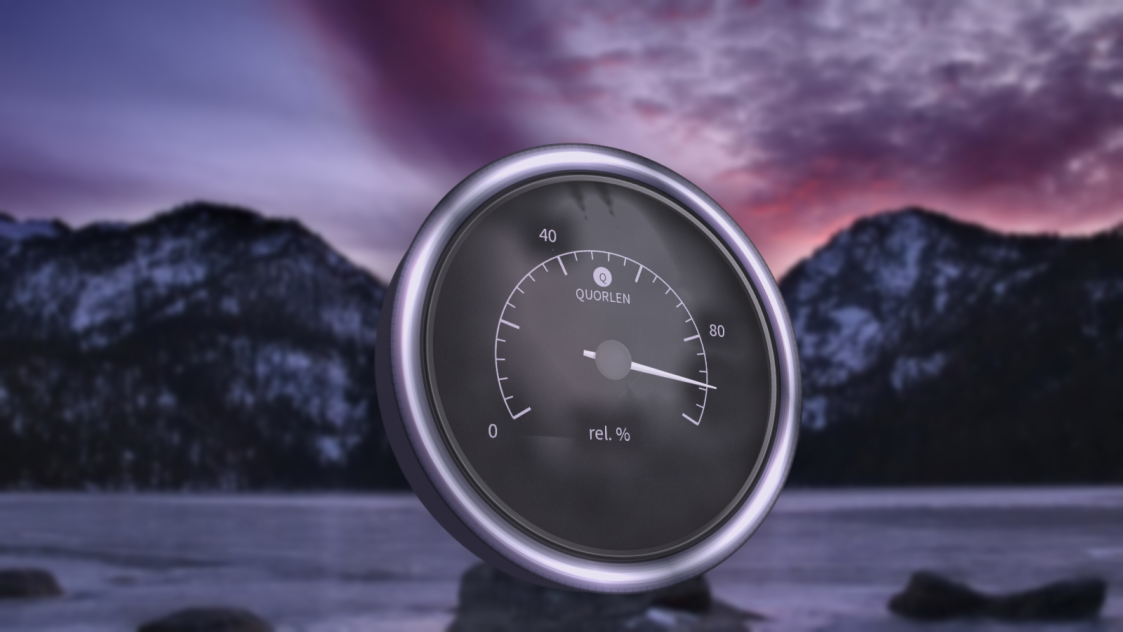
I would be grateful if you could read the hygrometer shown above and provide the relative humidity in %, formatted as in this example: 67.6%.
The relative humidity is 92%
